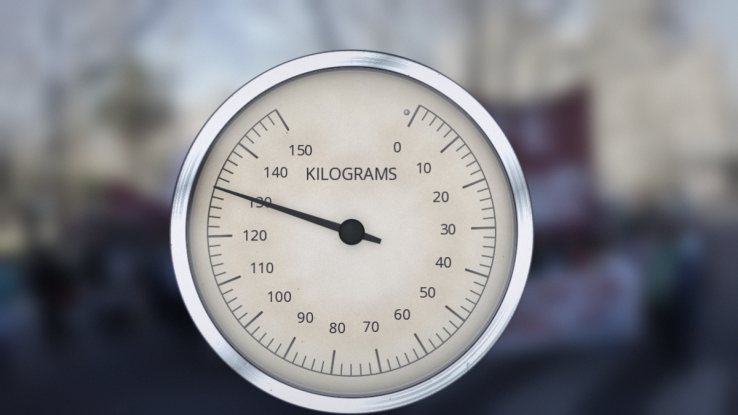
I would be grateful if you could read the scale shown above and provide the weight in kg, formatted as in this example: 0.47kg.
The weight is 130kg
